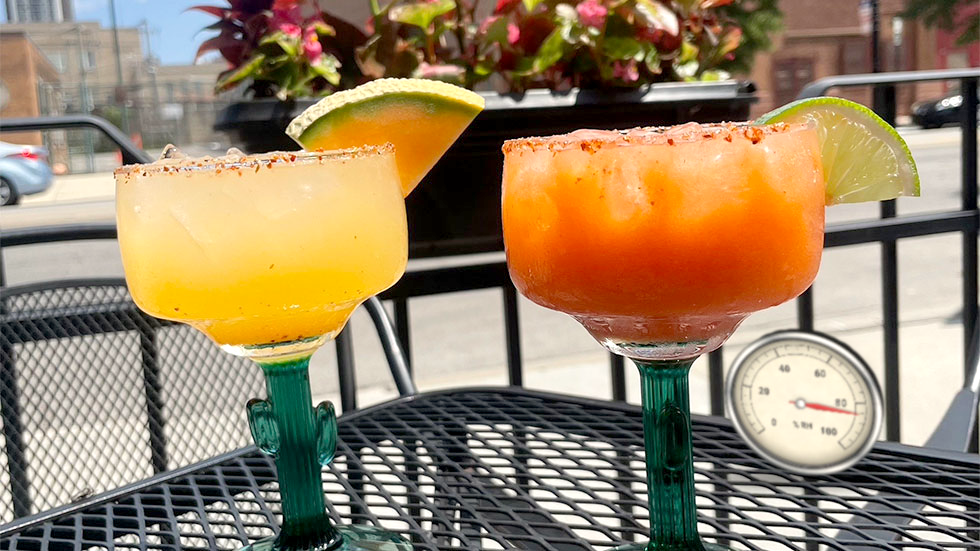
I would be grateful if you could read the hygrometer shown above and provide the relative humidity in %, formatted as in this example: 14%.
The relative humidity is 84%
